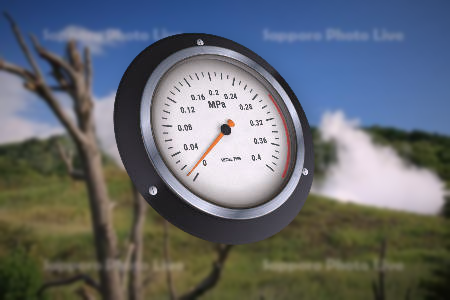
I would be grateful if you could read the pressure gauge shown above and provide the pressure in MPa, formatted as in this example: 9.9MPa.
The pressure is 0.01MPa
